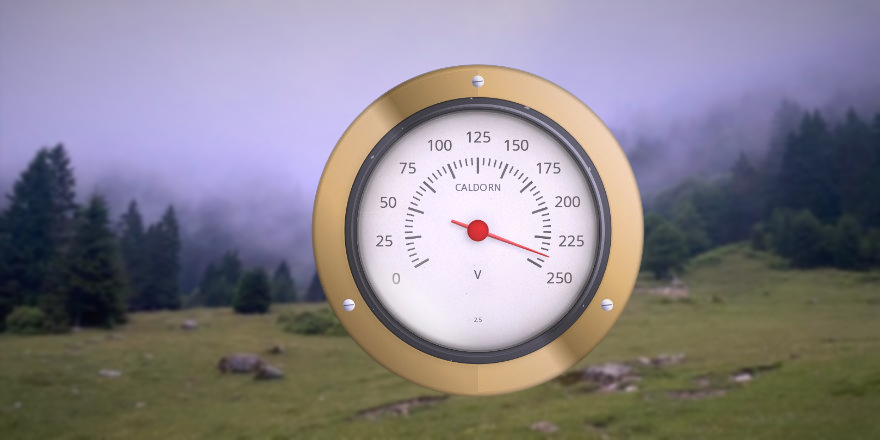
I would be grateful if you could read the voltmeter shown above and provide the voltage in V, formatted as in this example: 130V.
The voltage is 240V
